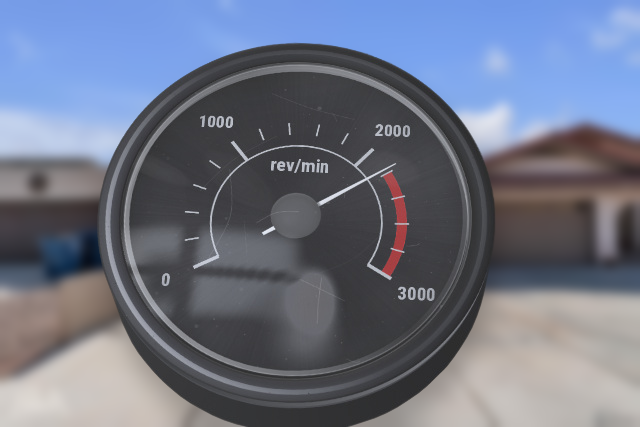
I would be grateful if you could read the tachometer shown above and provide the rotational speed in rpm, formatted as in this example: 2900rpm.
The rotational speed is 2200rpm
